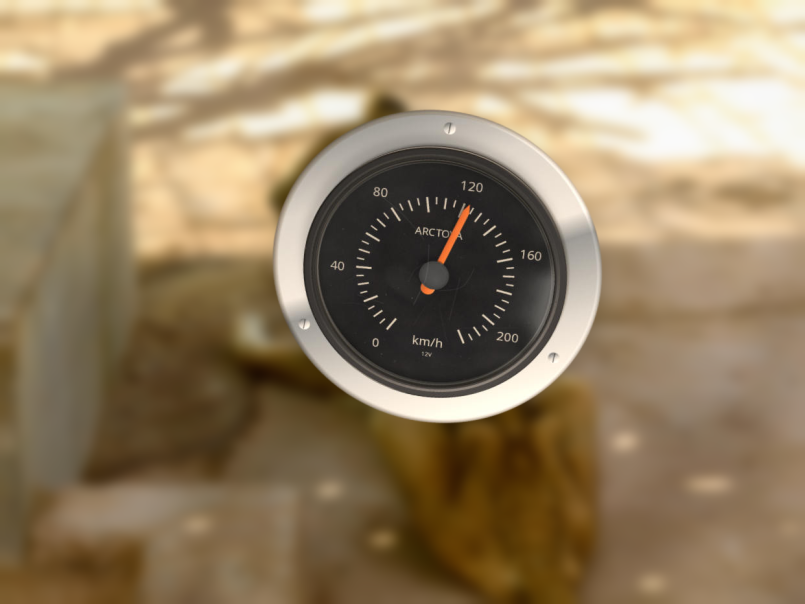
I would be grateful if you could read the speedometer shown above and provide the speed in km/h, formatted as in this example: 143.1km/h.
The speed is 122.5km/h
